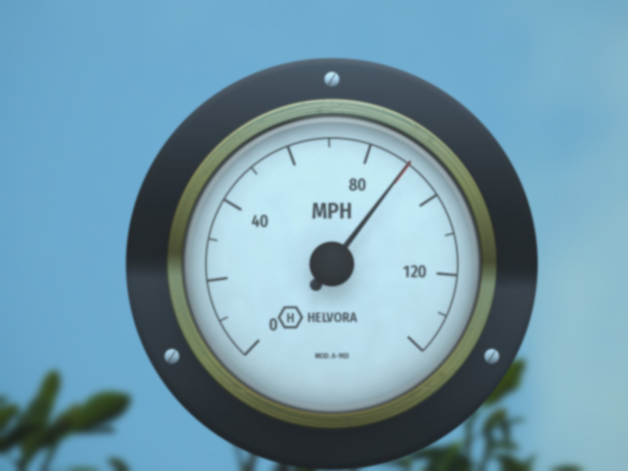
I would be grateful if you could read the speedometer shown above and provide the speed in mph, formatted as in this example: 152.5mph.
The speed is 90mph
